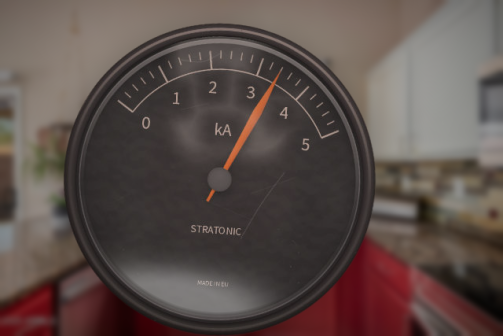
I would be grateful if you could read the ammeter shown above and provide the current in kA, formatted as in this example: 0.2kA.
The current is 3.4kA
